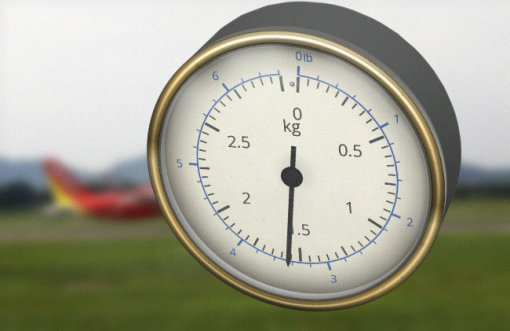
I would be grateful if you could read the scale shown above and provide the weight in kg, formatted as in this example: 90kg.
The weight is 1.55kg
